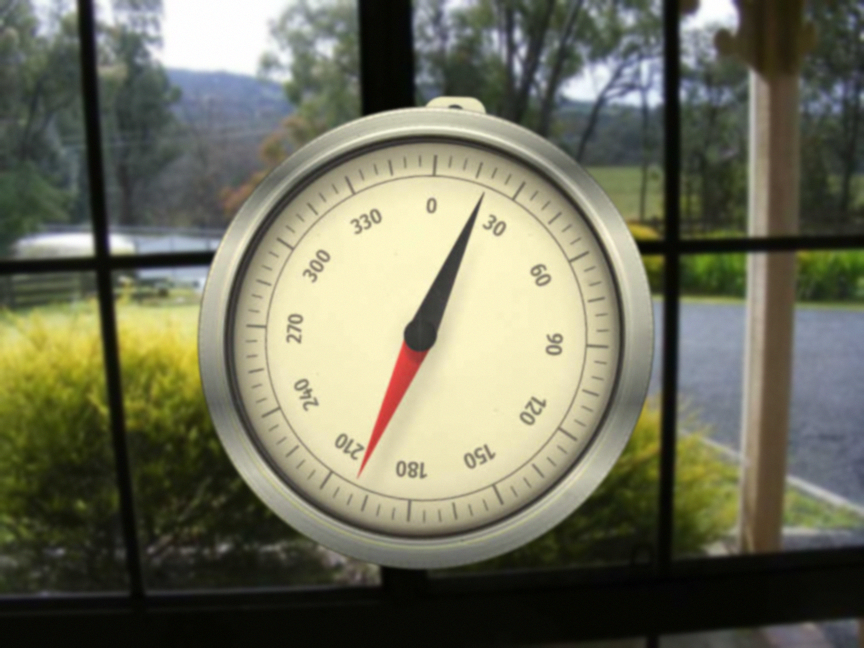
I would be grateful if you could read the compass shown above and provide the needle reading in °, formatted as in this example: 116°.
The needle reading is 200°
